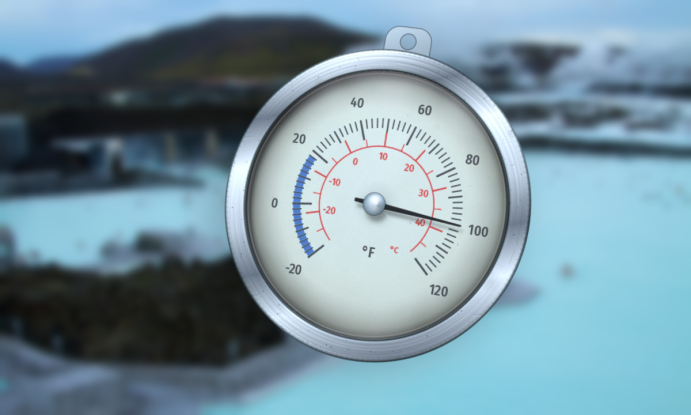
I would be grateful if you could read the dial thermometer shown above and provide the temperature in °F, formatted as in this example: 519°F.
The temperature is 100°F
